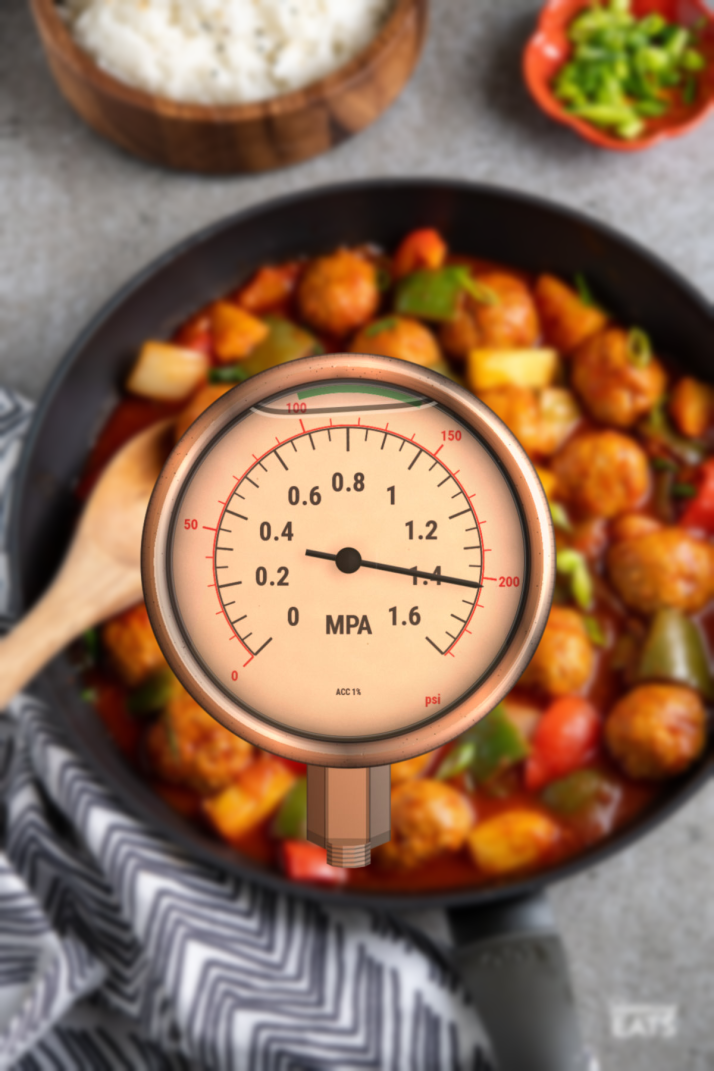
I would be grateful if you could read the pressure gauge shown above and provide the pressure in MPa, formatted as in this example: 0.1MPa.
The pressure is 1.4MPa
